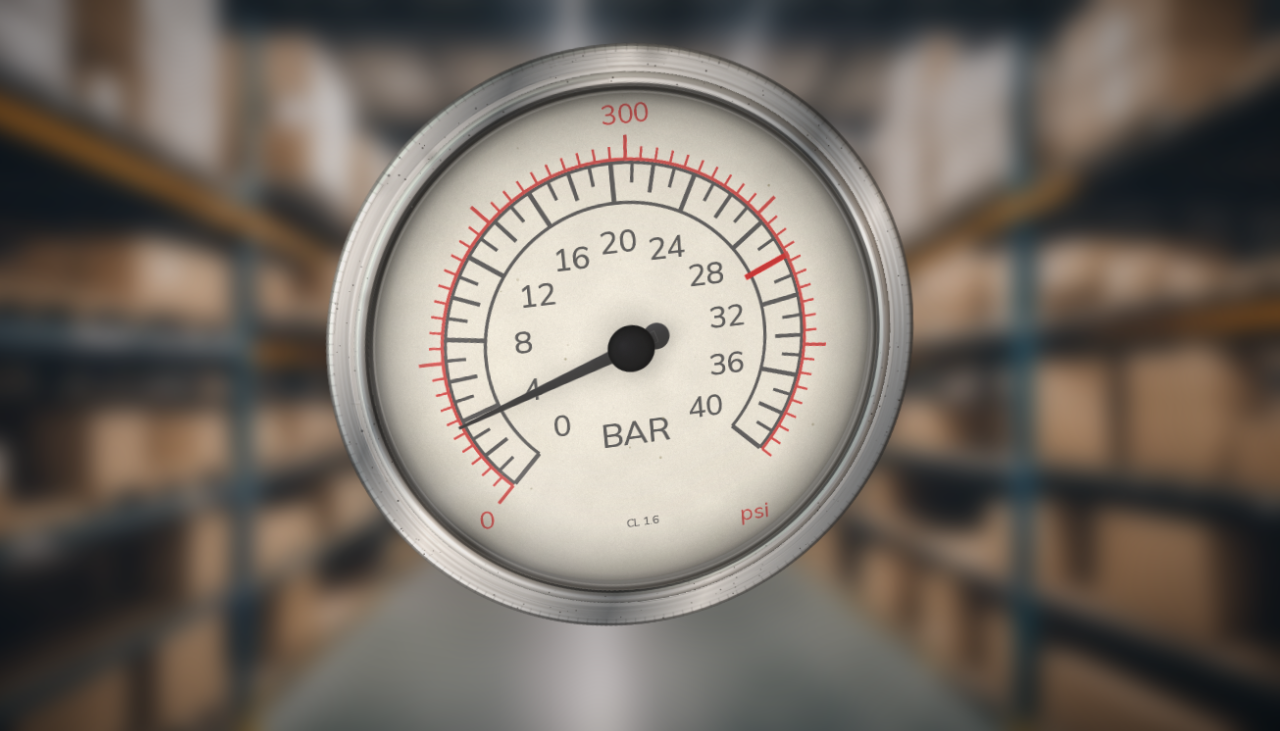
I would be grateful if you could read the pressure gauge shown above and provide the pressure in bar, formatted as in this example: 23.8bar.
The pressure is 4bar
